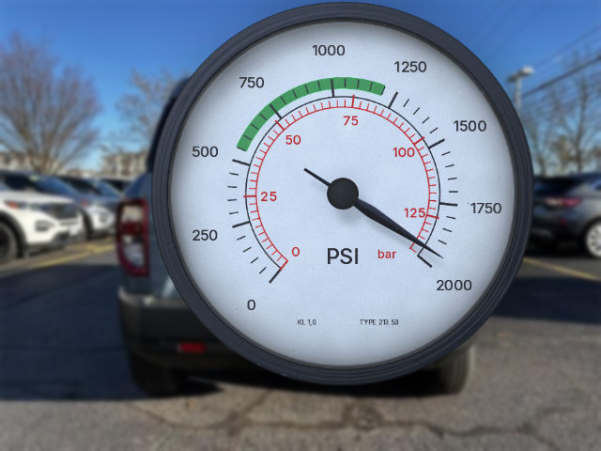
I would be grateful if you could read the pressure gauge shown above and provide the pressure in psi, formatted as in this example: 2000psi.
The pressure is 1950psi
